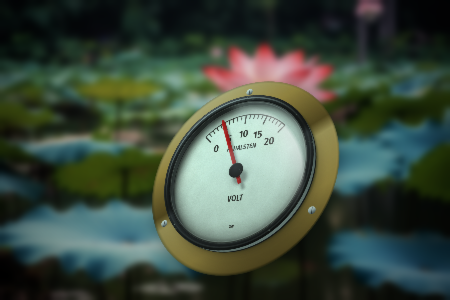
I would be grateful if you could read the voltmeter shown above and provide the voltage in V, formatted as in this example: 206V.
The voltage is 5V
